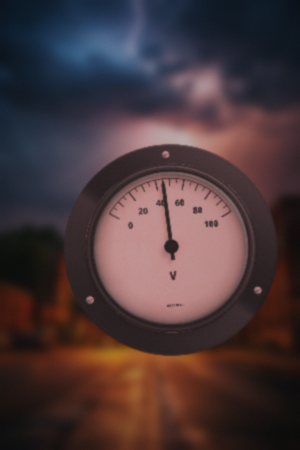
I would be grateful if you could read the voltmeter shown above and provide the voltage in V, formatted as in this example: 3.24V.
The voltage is 45V
